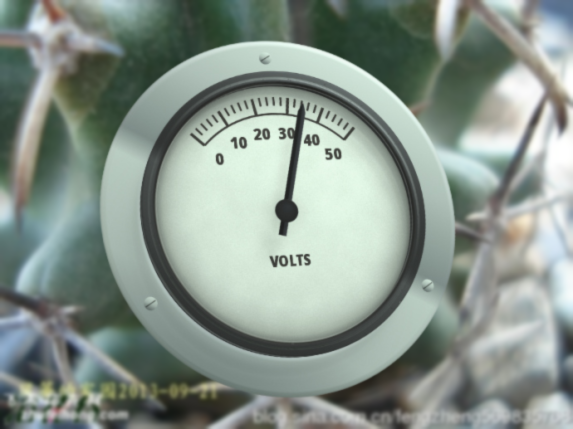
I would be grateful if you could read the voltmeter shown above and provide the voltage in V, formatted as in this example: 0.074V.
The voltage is 34V
